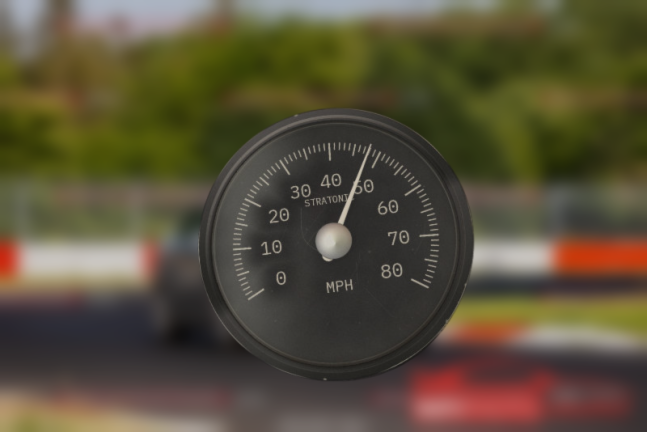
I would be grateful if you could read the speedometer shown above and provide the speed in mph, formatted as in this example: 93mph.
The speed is 48mph
